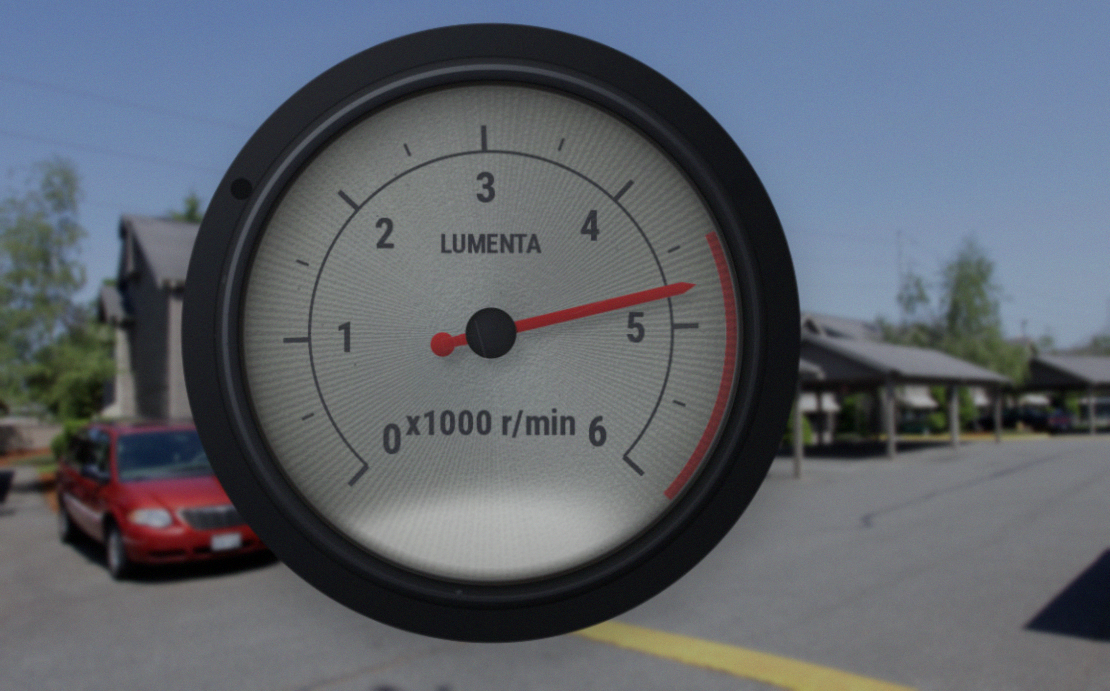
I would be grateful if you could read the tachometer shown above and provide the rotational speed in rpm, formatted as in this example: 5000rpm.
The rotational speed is 4750rpm
